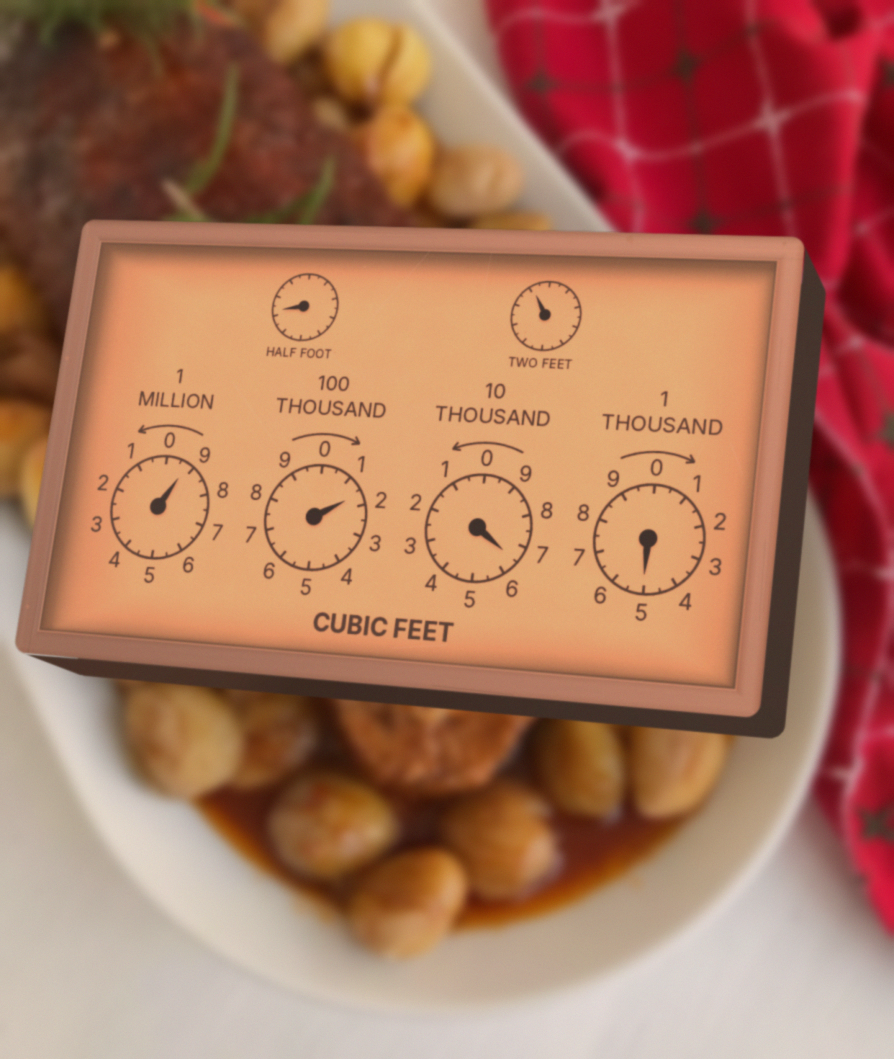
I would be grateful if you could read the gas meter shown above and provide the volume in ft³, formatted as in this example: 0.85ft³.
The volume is 916500ft³
